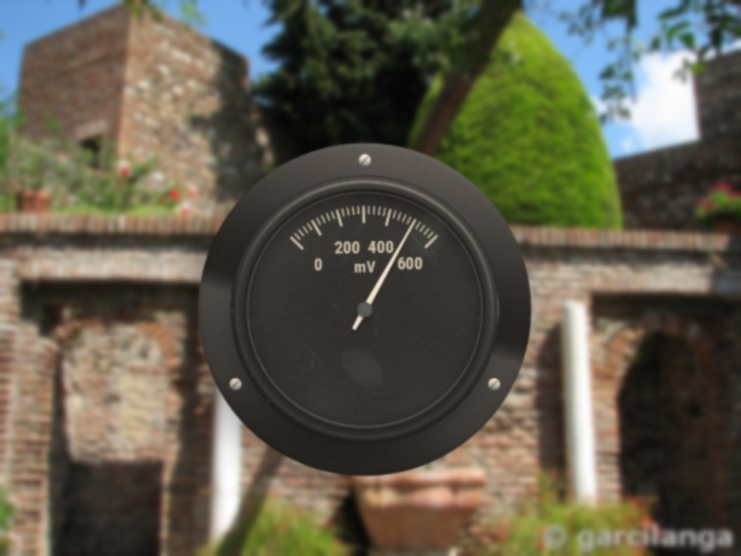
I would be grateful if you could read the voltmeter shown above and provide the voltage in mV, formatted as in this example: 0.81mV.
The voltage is 500mV
